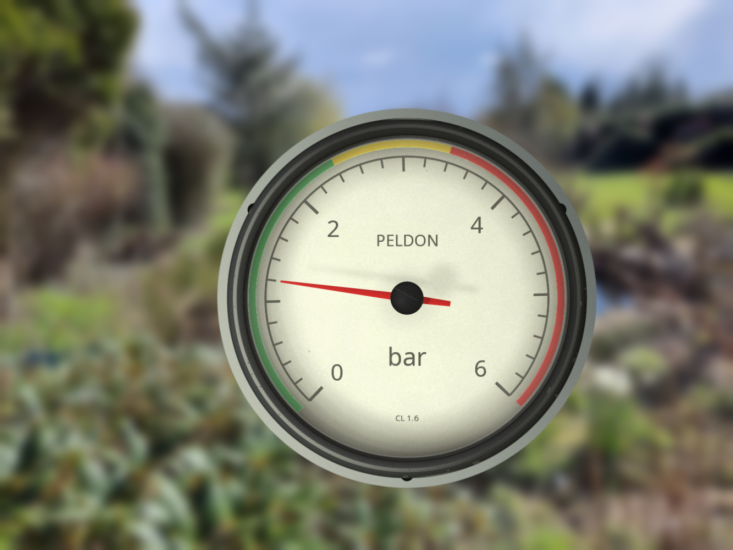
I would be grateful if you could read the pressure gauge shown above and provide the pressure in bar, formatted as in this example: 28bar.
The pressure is 1.2bar
